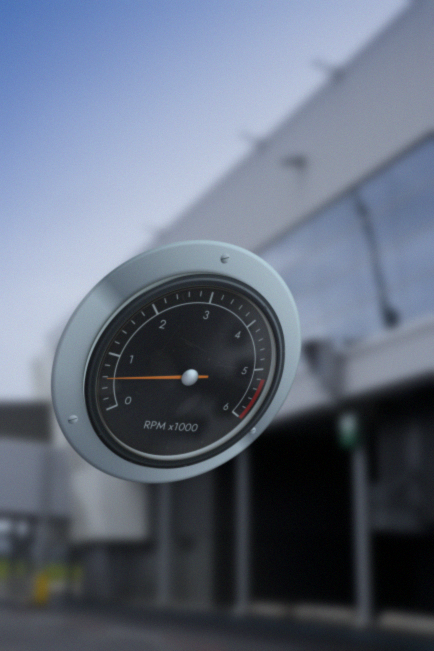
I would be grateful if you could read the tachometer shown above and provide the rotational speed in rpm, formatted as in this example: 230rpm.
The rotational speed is 600rpm
